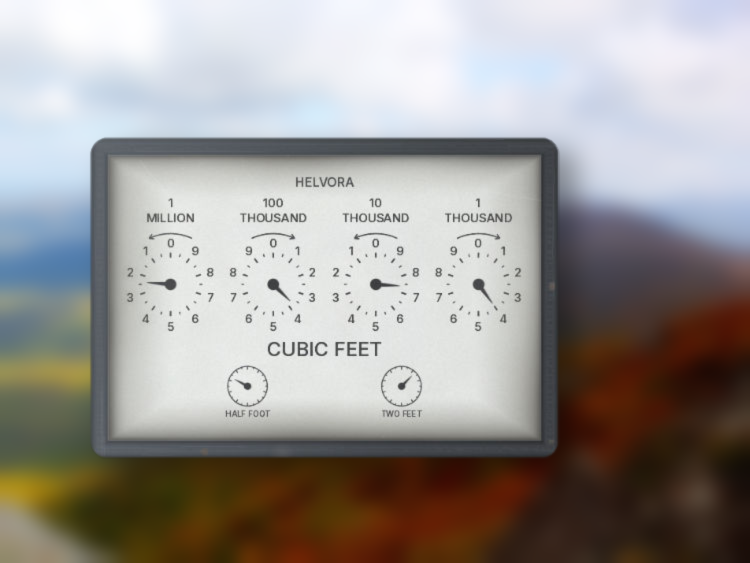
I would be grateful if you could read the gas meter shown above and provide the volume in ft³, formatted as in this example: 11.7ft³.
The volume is 237400ft³
